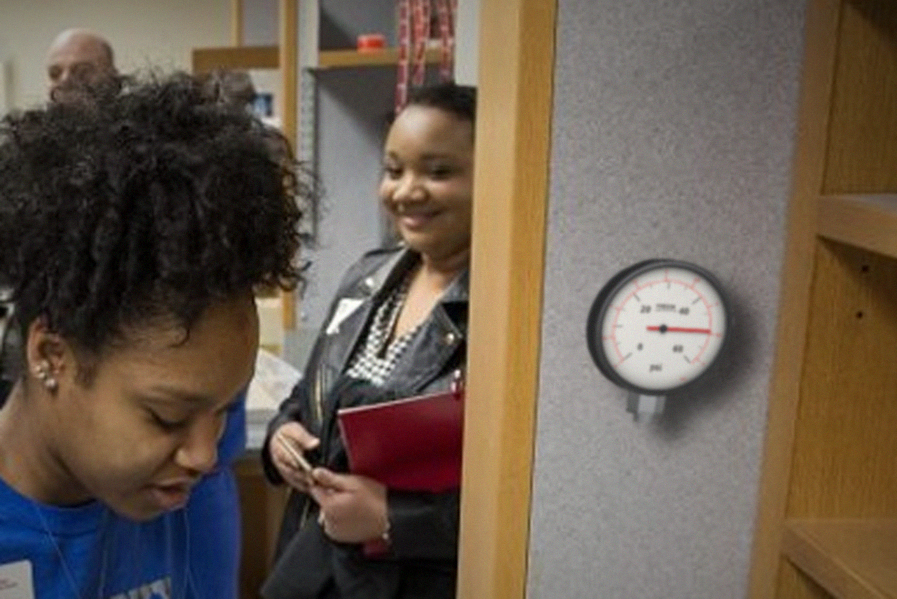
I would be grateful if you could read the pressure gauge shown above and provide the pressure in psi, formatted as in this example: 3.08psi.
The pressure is 50psi
